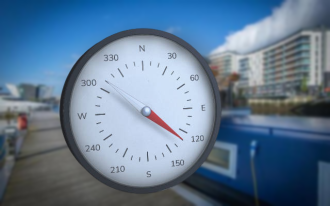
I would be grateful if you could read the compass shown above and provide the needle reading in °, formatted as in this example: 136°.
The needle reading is 130°
